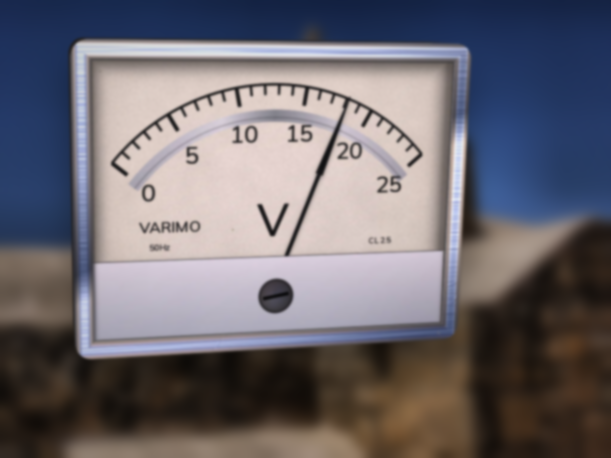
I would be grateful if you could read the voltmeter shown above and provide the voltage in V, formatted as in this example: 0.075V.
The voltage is 18V
